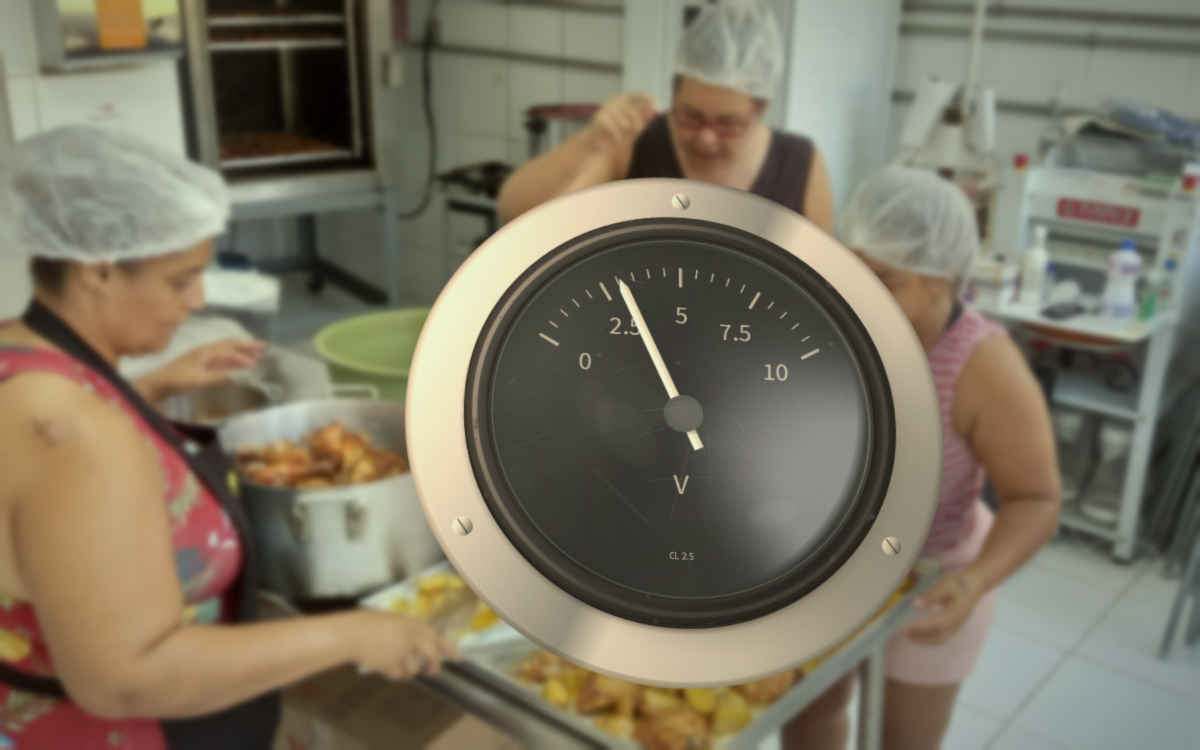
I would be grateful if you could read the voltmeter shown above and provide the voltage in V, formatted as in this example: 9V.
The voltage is 3V
